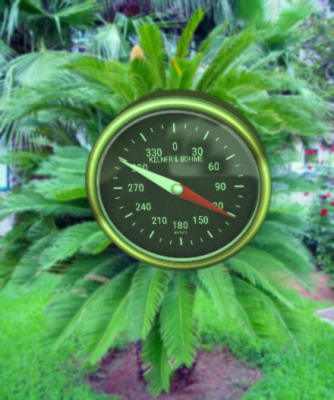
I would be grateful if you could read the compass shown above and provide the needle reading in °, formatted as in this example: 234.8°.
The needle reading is 120°
